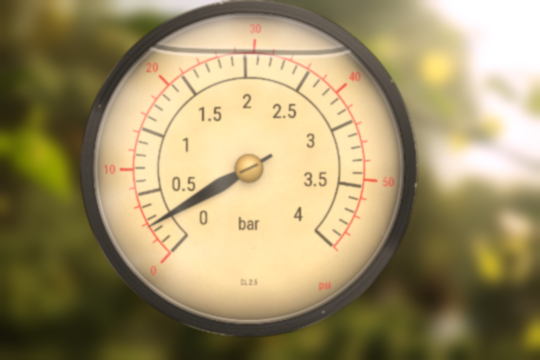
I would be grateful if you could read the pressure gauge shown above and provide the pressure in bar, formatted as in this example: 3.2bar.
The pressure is 0.25bar
